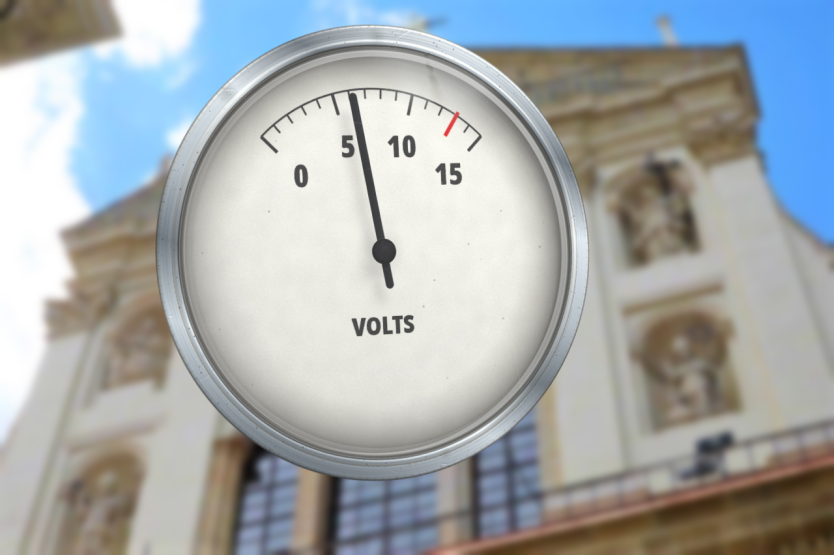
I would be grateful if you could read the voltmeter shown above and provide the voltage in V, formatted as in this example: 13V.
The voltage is 6V
